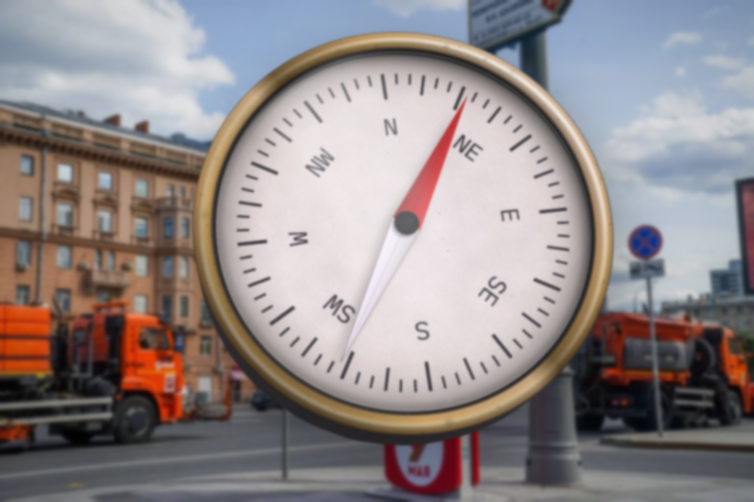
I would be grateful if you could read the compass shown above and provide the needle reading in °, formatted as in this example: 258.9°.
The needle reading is 32.5°
